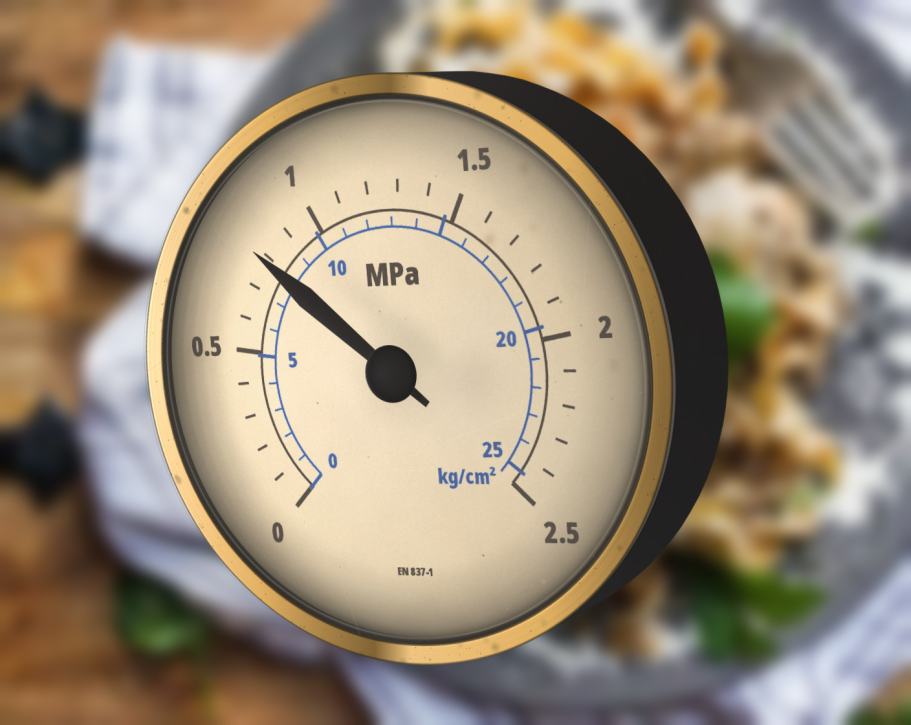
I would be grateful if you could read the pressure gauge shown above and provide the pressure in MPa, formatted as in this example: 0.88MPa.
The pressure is 0.8MPa
